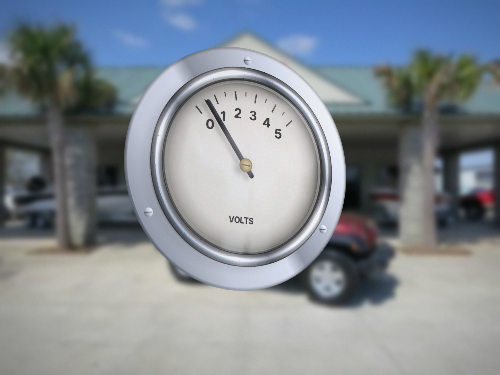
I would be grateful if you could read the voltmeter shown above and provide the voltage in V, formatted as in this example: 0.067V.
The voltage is 0.5V
